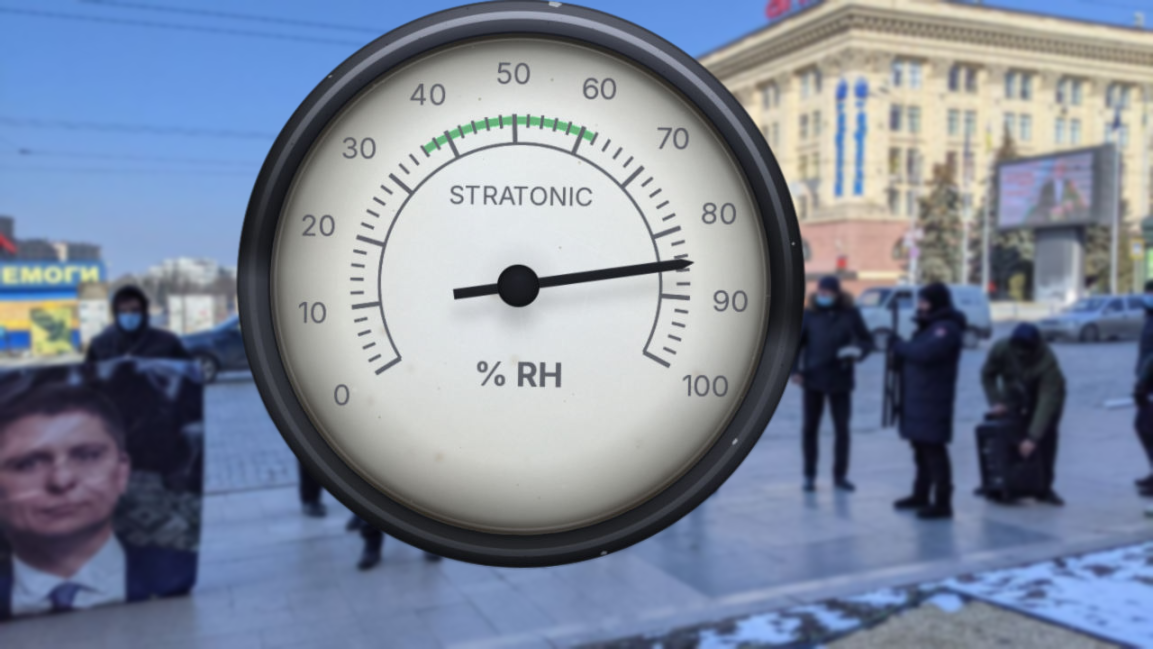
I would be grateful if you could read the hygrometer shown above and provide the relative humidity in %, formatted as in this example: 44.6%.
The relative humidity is 85%
